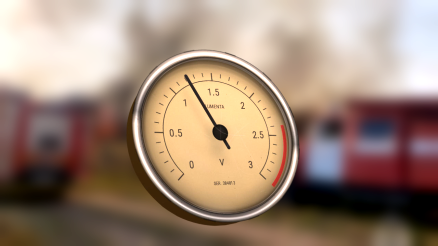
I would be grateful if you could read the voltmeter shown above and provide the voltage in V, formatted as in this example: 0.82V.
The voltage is 1.2V
